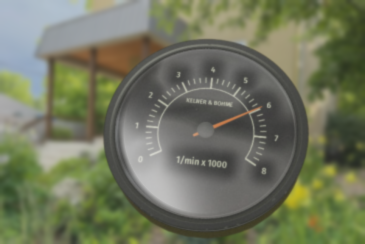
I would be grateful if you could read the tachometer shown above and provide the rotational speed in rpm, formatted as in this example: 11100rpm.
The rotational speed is 6000rpm
